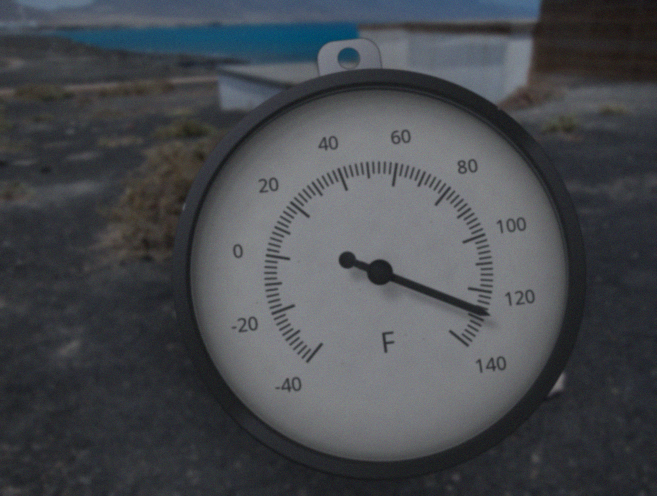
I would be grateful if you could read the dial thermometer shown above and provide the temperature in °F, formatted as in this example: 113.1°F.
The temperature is 128°F
